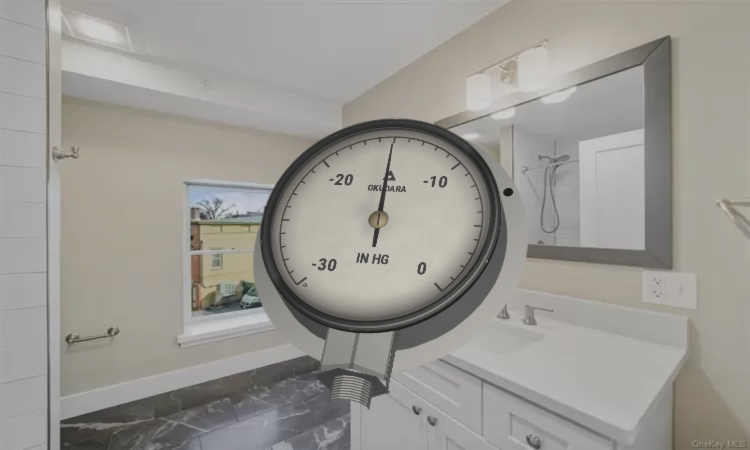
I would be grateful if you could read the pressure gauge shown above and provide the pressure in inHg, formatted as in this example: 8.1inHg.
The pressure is -15inHg
